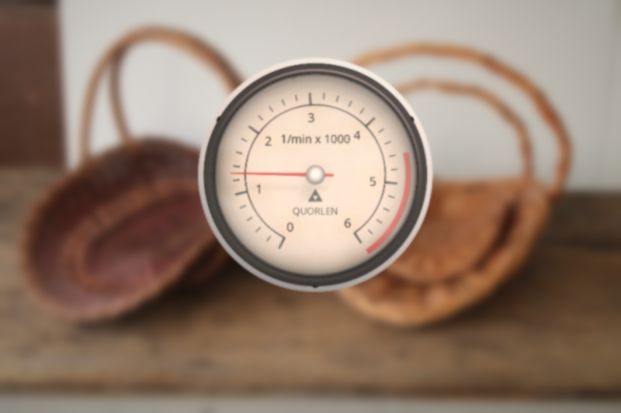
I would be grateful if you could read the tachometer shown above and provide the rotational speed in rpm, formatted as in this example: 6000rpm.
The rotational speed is 1300rpm
